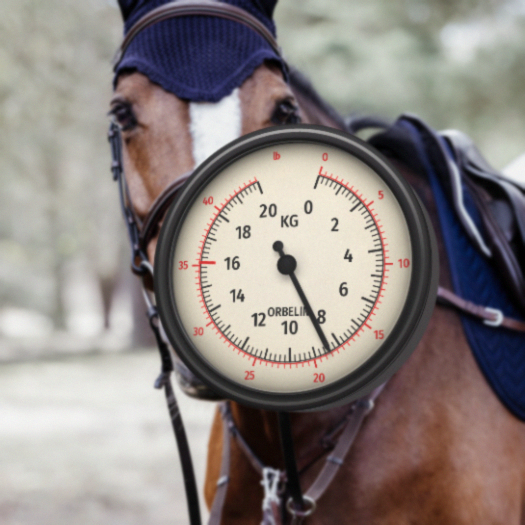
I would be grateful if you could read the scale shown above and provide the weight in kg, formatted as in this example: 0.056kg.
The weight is 8.4kg
